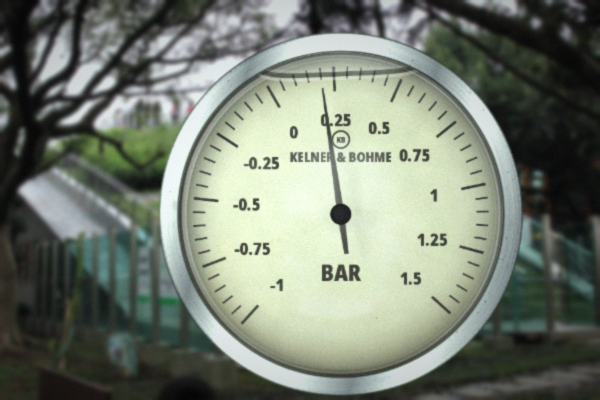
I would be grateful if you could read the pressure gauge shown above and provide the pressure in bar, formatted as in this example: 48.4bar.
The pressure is 0.2bar
